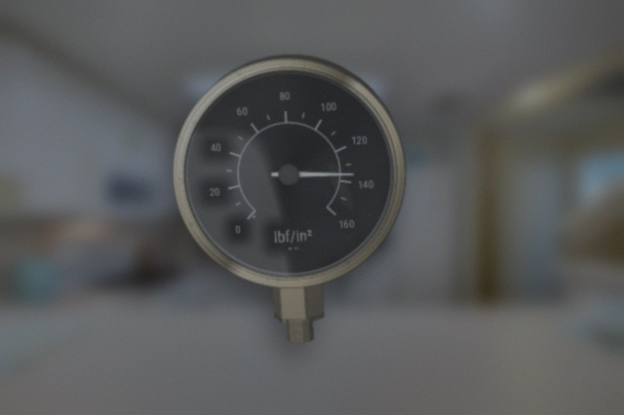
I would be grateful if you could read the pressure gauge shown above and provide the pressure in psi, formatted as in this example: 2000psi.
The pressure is 135psi
